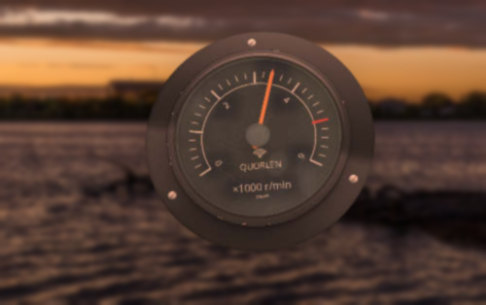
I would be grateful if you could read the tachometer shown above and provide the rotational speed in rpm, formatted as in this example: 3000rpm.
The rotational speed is 3400rpm
